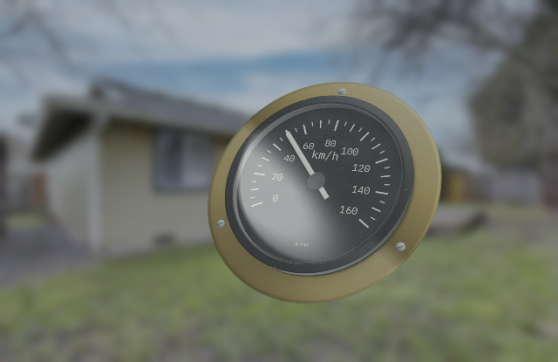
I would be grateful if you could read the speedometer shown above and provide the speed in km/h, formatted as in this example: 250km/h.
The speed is 50km/h
